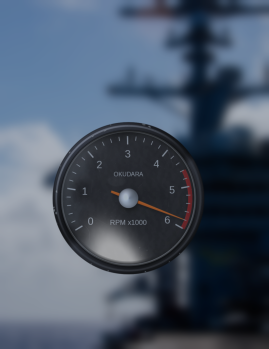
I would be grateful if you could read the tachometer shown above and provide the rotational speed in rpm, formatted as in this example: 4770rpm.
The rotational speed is 5800rpm
